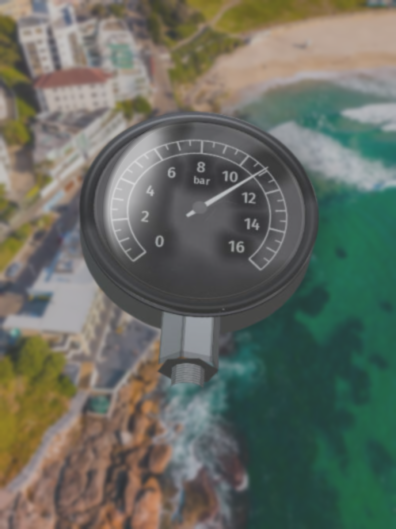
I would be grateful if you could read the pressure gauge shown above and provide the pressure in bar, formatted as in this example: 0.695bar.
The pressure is 11bar
